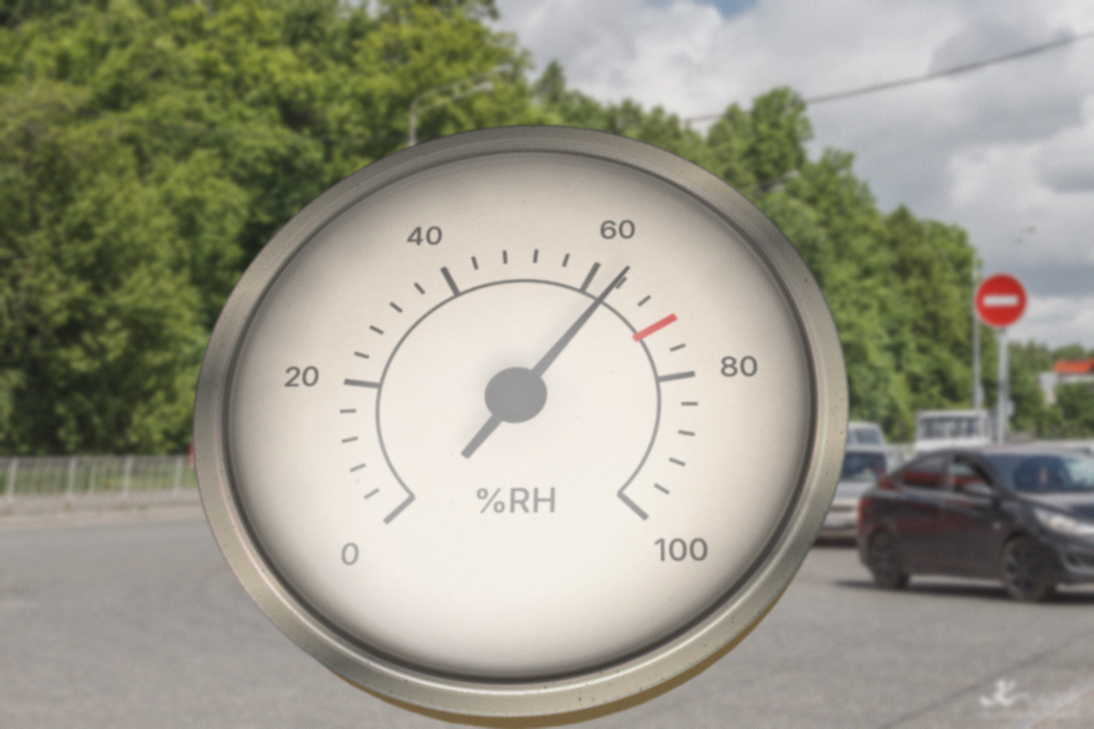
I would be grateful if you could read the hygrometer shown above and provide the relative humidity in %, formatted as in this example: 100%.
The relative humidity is 64%
